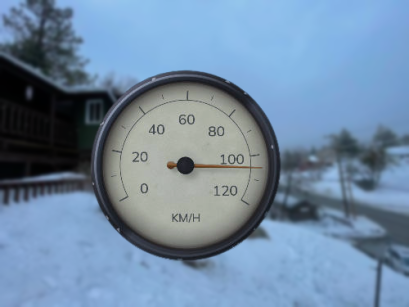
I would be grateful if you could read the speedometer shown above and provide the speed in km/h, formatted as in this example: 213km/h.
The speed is 105km/h
